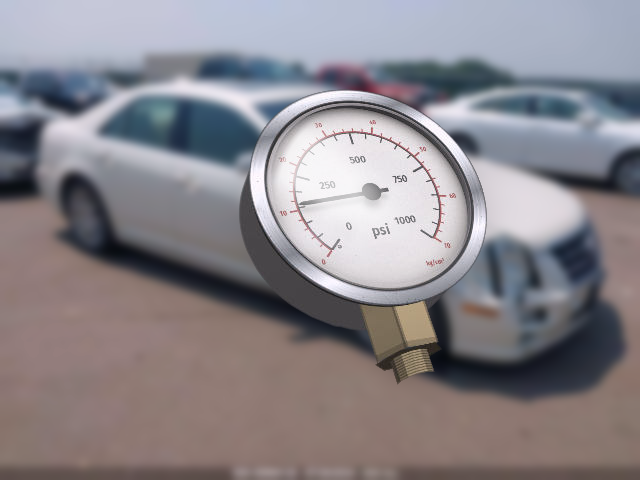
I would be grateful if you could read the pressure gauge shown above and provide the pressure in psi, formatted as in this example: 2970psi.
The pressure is 150psi
